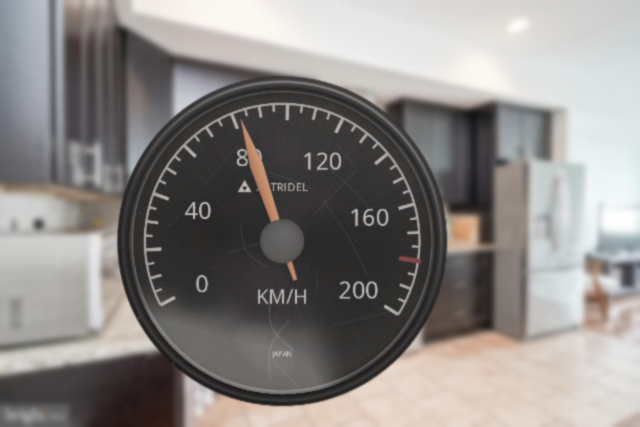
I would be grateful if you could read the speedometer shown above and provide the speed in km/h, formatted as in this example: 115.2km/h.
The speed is 82.5km/h
